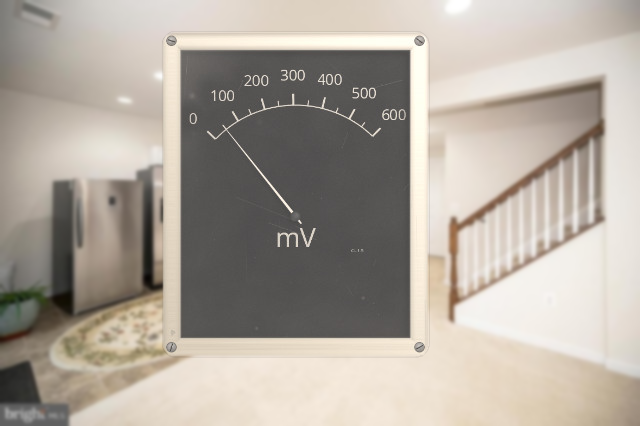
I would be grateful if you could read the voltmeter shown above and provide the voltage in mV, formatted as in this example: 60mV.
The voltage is 50mV
